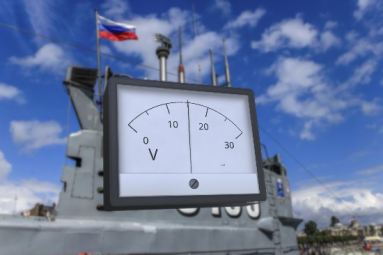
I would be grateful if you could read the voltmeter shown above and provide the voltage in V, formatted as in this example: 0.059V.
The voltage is 15V
